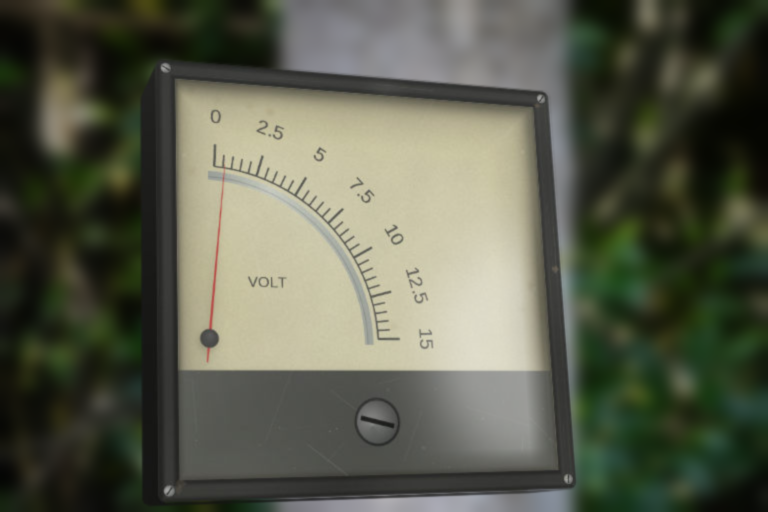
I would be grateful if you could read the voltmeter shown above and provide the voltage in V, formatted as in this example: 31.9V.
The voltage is 0.5V
